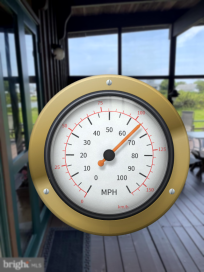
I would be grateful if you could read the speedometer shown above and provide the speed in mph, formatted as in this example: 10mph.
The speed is 65mph
